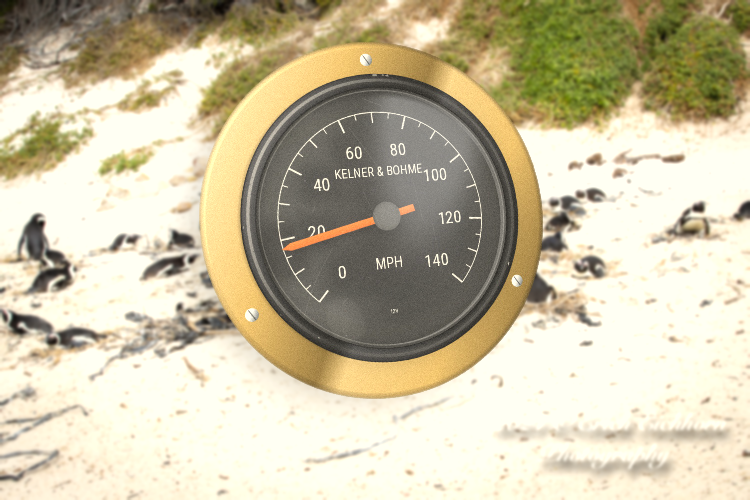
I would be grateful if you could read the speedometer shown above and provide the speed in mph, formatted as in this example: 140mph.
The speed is 17.5mph
